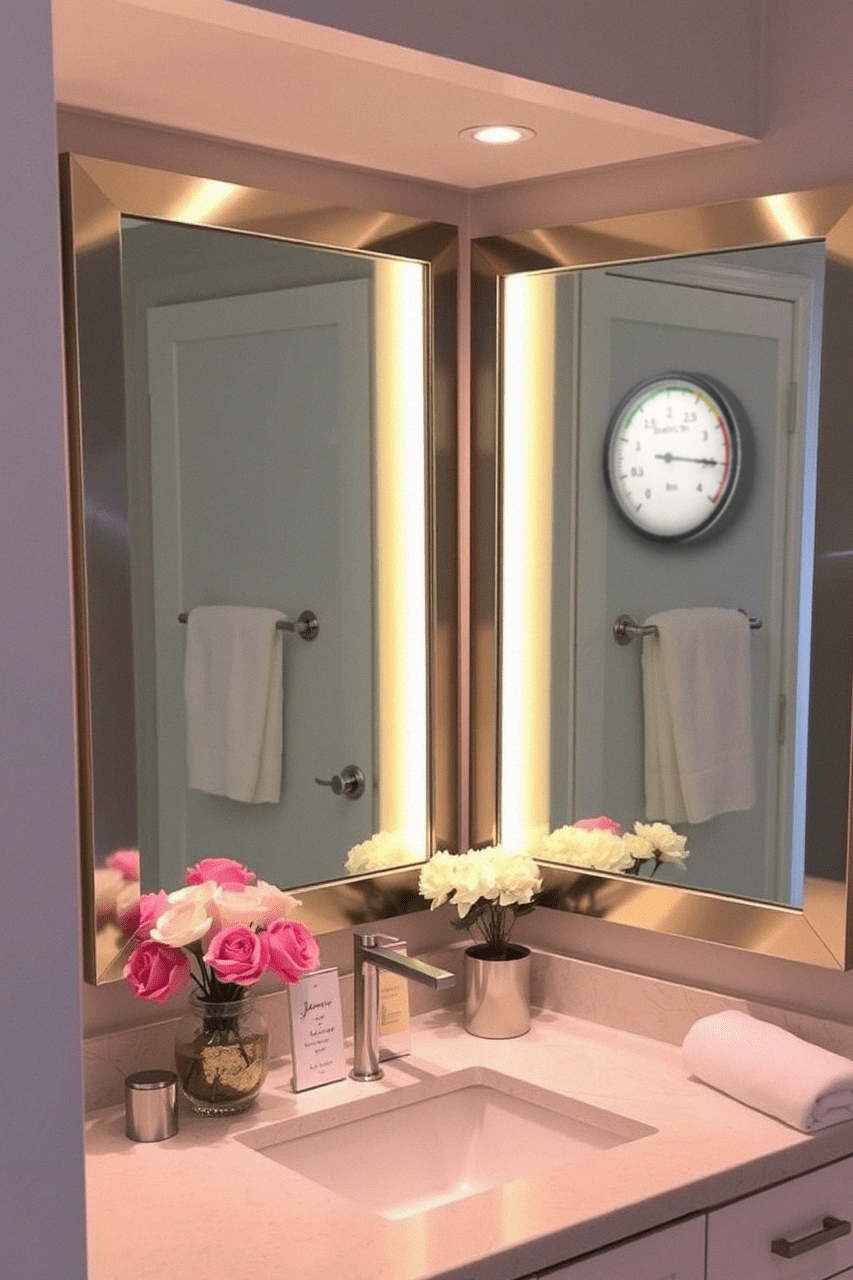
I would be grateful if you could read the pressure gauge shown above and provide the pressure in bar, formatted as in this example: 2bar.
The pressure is 3.5bar
